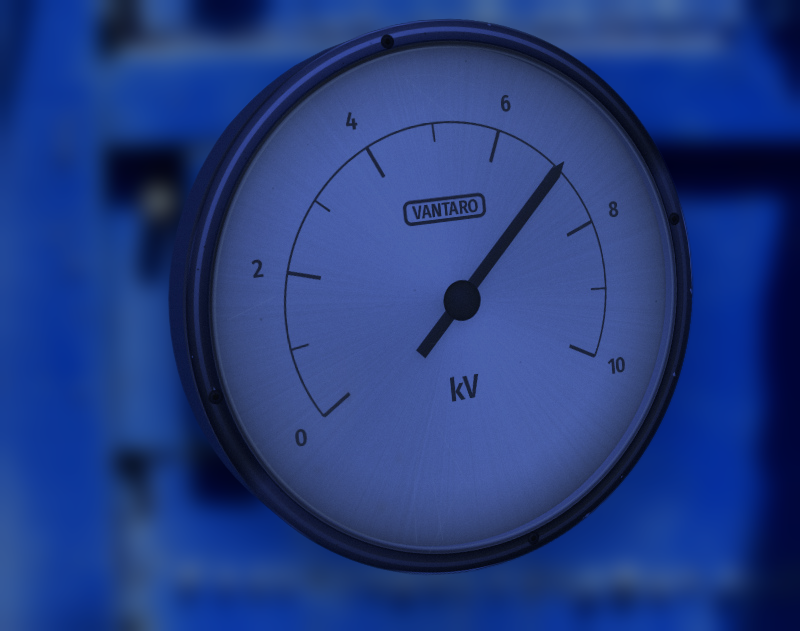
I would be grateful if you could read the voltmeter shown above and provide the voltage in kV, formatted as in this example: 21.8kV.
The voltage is 7kV
